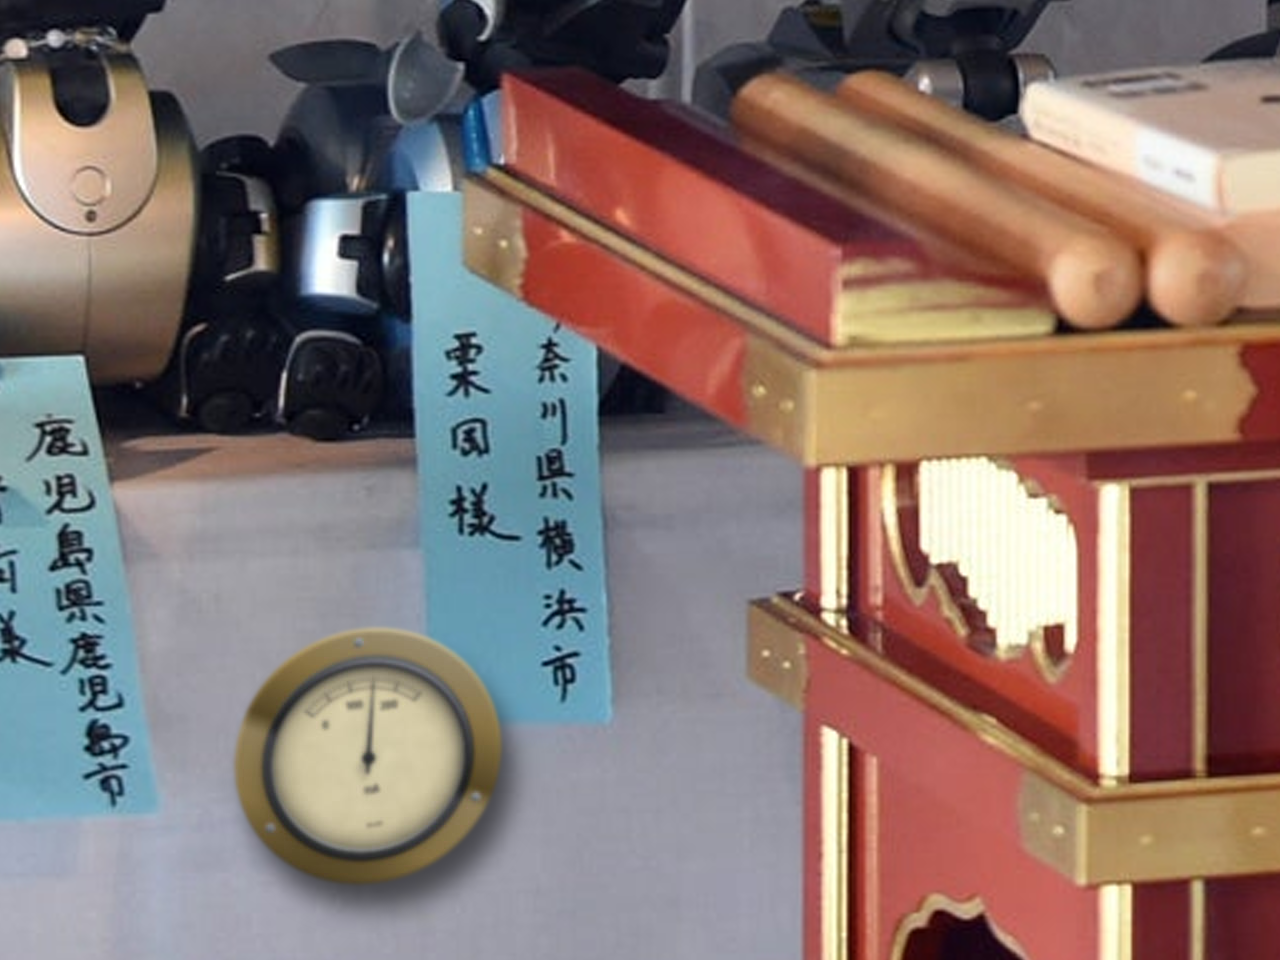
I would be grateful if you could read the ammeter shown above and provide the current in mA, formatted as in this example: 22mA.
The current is 150mA
